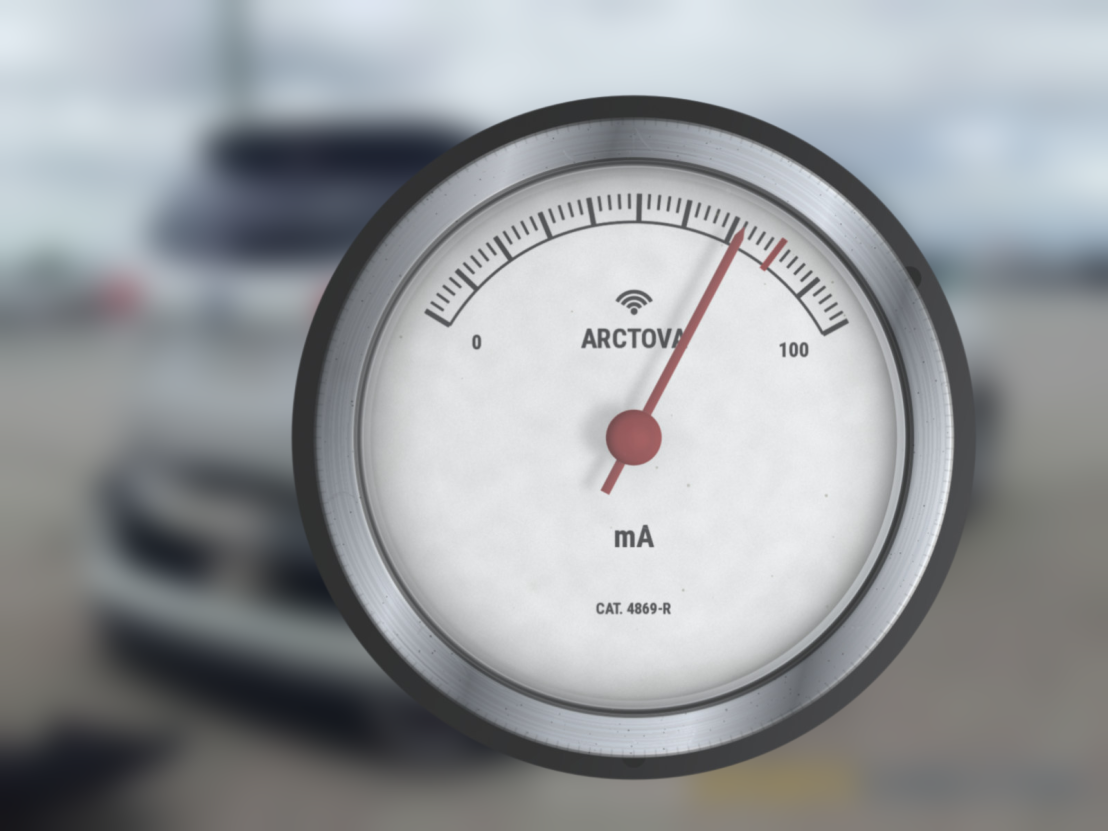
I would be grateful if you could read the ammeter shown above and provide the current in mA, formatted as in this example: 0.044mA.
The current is 72mA
